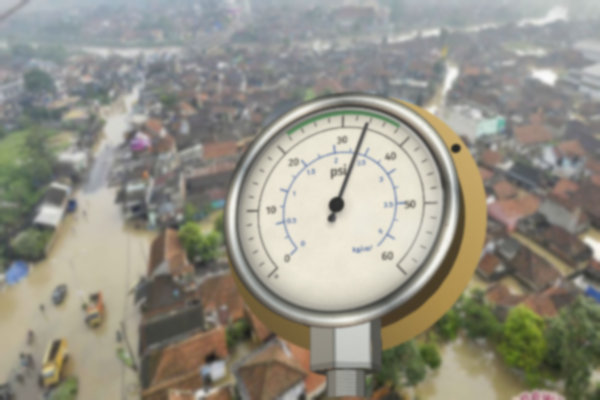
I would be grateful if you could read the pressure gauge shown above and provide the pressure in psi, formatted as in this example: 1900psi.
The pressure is 34psi
